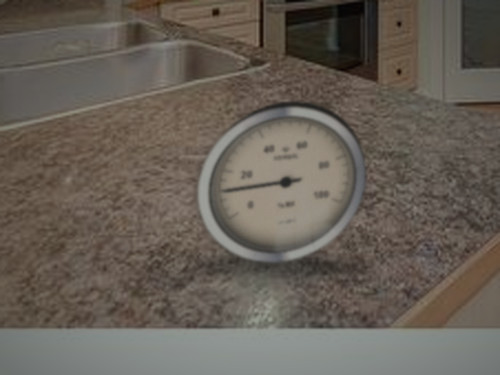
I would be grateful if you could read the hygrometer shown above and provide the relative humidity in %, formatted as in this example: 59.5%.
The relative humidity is 12%
